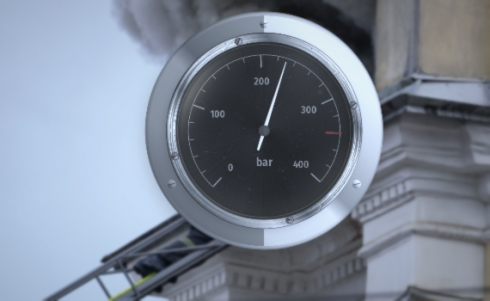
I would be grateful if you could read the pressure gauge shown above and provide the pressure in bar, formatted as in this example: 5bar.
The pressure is 230bar
